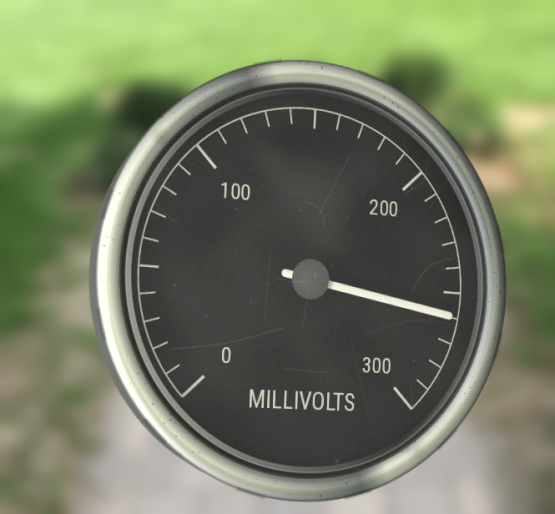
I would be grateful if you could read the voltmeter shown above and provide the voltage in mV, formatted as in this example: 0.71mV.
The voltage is 260mV
